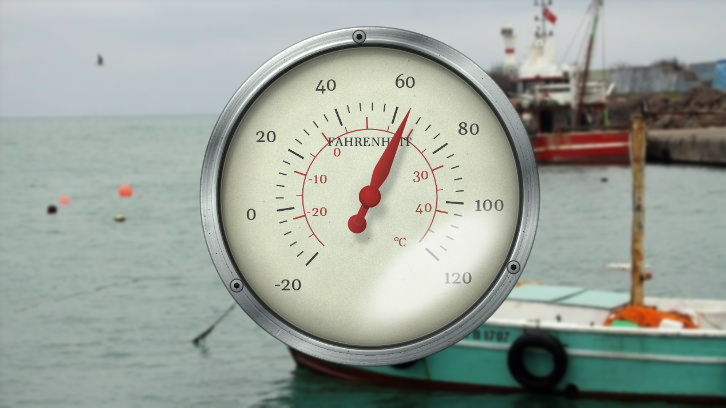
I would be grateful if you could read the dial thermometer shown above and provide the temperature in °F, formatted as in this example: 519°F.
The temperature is 64°F
